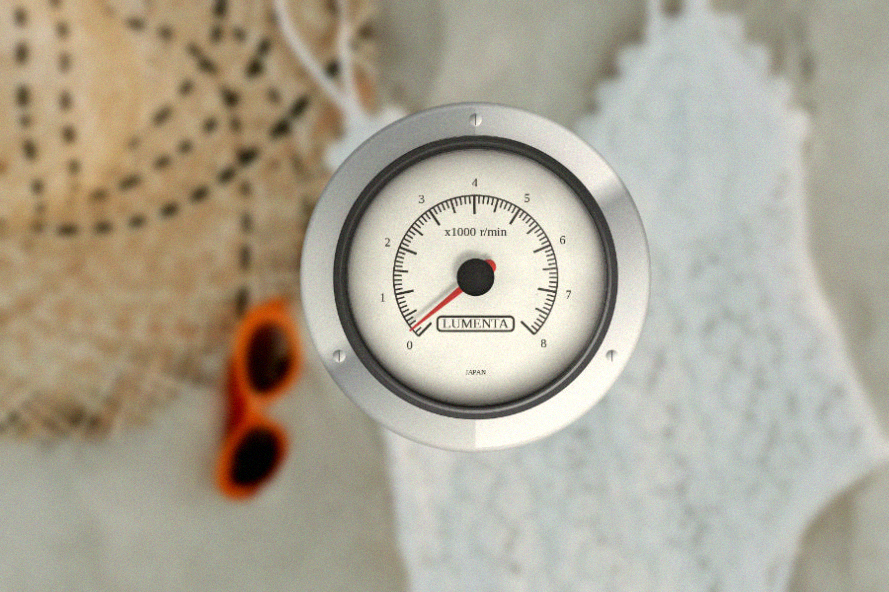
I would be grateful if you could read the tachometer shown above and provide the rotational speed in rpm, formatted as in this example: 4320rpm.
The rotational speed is 200rpm
